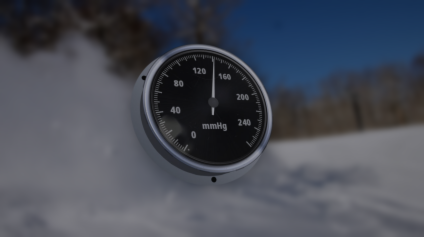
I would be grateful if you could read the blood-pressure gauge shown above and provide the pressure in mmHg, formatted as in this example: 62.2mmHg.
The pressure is 140mmHg
